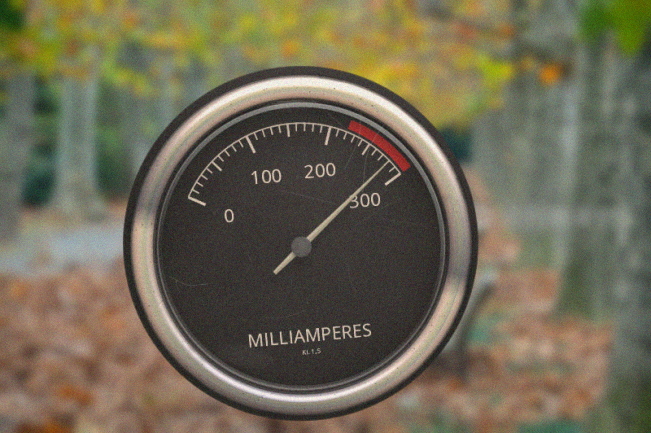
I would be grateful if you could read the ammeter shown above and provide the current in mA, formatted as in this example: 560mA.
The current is 280mA
